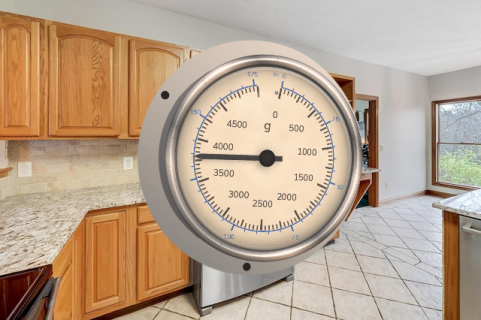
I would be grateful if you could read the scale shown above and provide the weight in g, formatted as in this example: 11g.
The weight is 3800g
